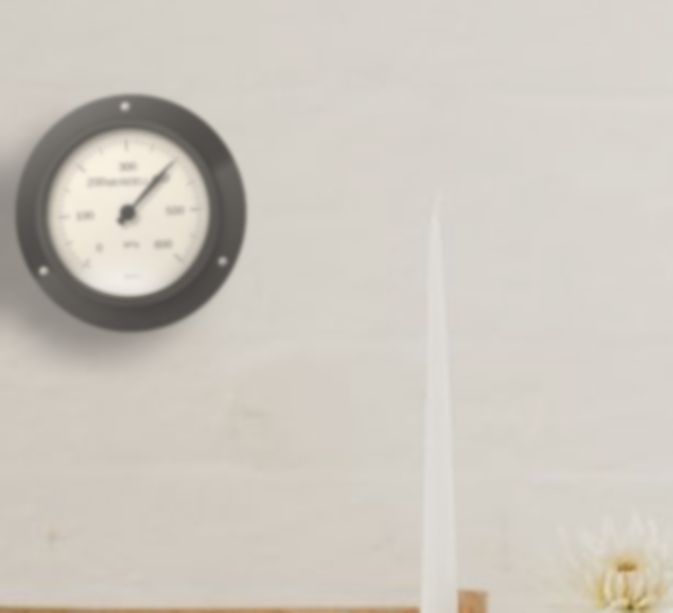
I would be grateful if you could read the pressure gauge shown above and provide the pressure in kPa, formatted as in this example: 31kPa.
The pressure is 400kPa
